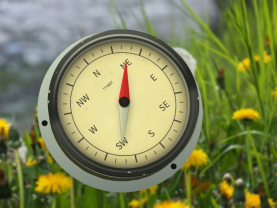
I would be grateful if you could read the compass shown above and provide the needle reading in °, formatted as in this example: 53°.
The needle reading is 45°
